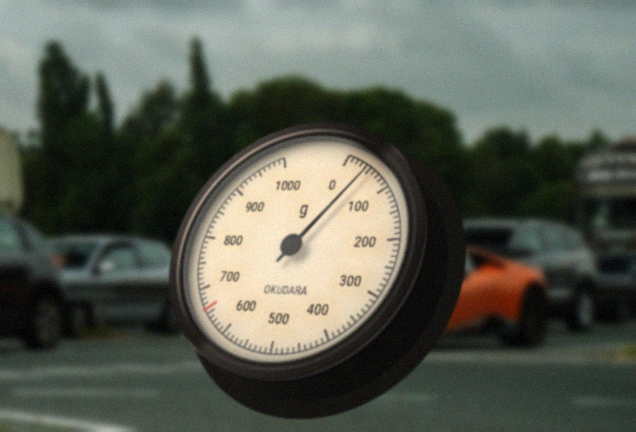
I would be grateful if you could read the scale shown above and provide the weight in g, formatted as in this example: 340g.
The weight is 50g
